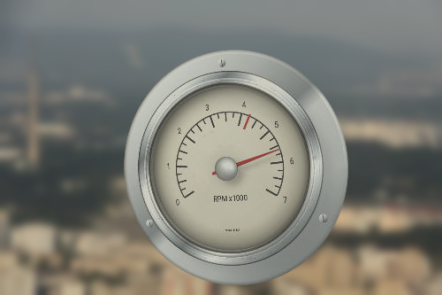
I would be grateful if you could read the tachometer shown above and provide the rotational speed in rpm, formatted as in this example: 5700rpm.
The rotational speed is 5625rpm
